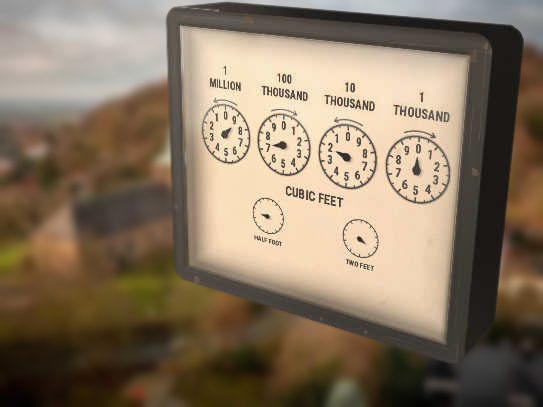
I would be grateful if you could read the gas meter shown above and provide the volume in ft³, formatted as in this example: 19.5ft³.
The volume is 872000ft³
